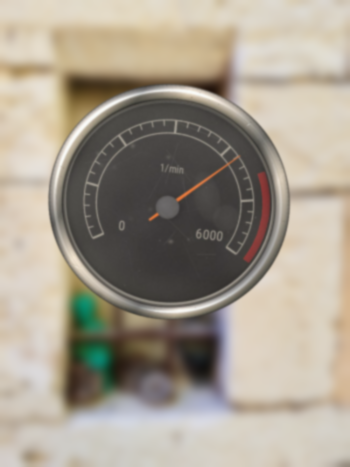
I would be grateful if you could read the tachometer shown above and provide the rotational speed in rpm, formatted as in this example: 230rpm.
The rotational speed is 4200rpm
